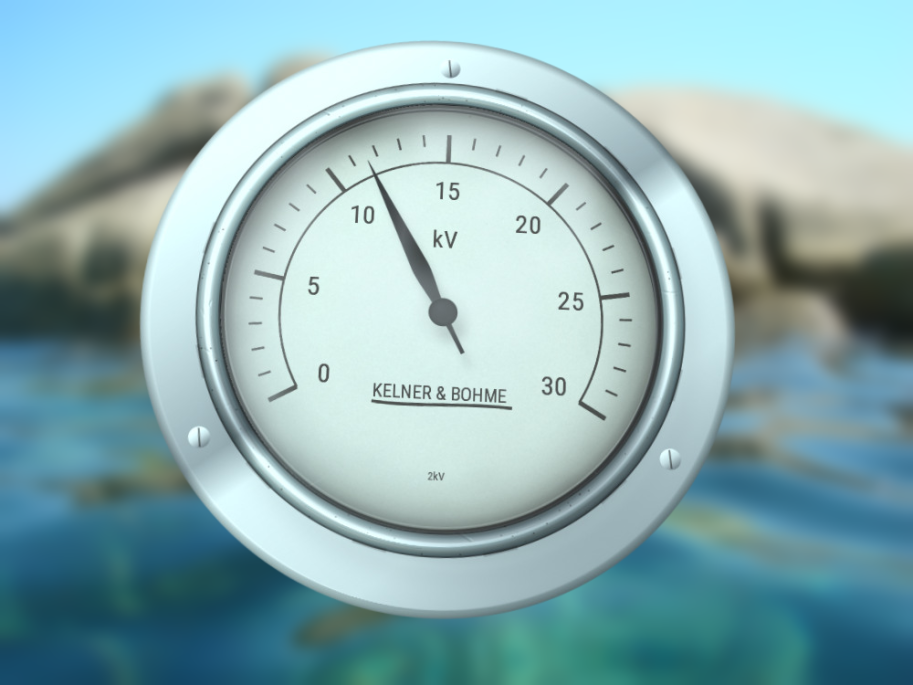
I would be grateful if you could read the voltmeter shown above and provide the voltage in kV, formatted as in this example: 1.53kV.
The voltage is 11.5kV
